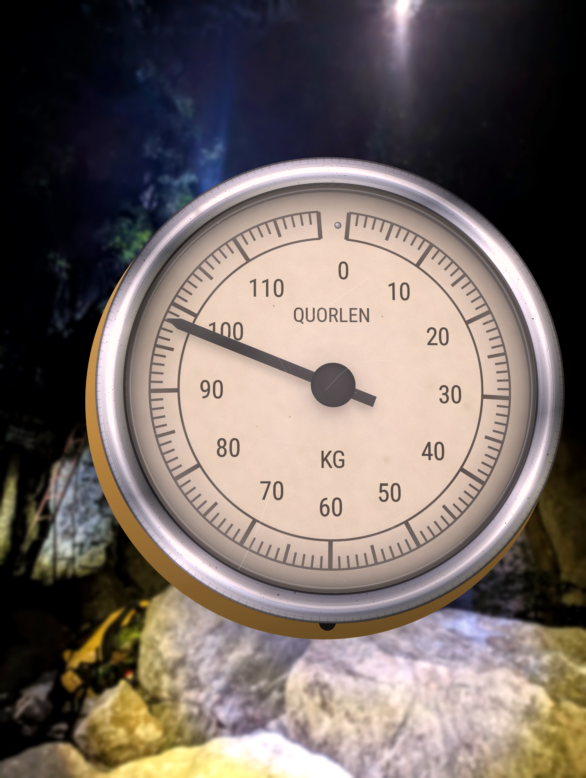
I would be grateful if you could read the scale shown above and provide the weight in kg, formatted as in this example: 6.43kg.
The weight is 98kg
